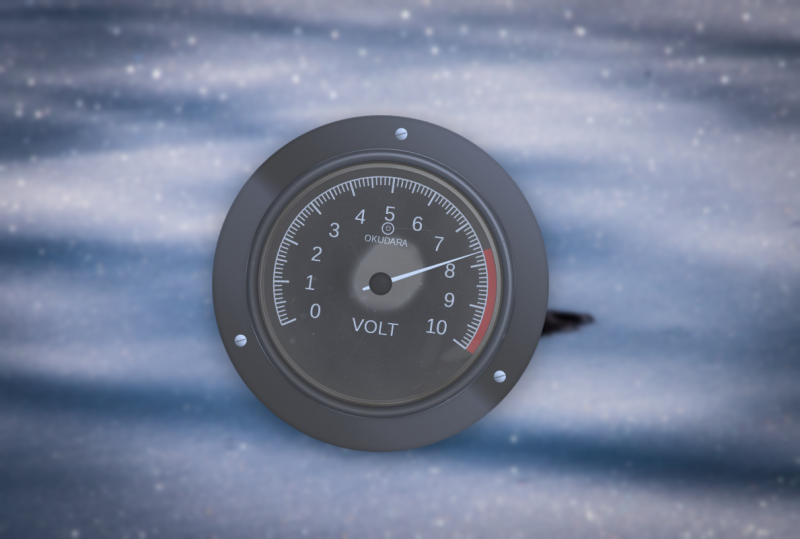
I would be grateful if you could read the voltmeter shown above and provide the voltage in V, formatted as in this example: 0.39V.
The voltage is 7.7V
